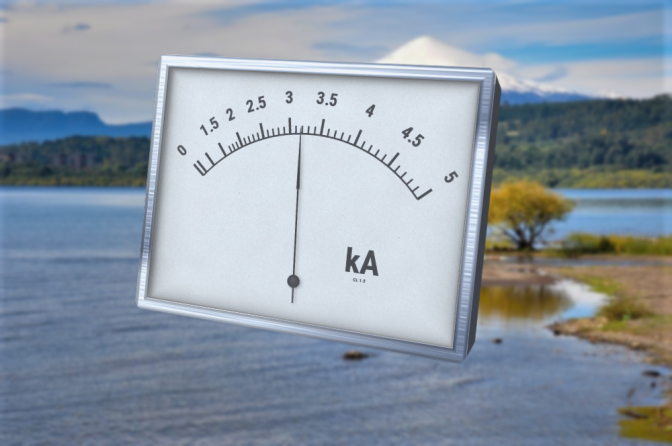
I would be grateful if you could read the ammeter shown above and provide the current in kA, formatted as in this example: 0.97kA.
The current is 3.2kA
